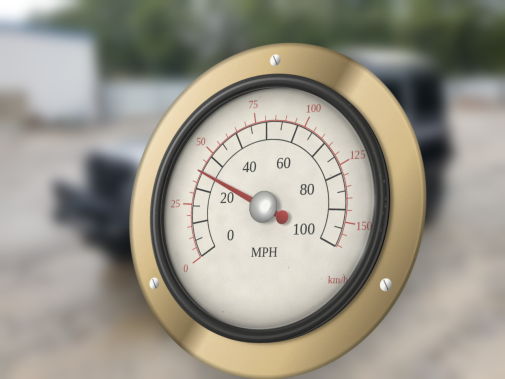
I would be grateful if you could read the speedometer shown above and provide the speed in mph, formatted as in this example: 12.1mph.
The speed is 25mph
